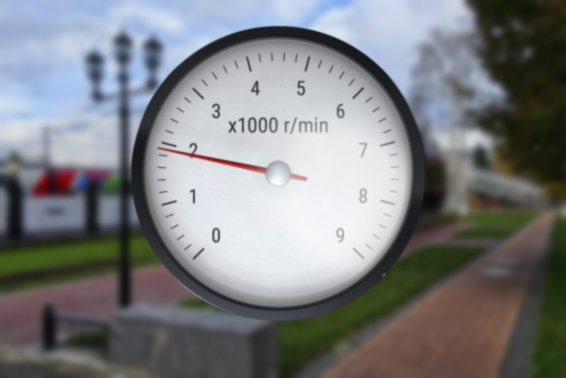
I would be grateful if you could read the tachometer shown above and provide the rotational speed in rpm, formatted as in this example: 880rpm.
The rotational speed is 1900rpm
